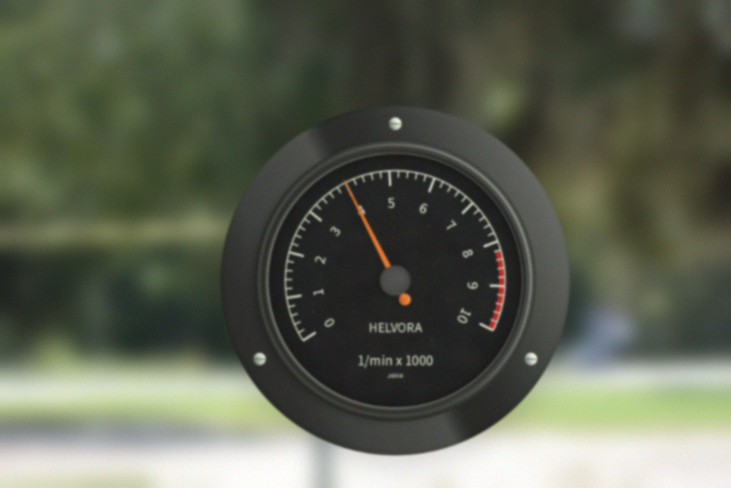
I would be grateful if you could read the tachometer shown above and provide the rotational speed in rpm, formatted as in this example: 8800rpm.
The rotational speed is 4000rpm
